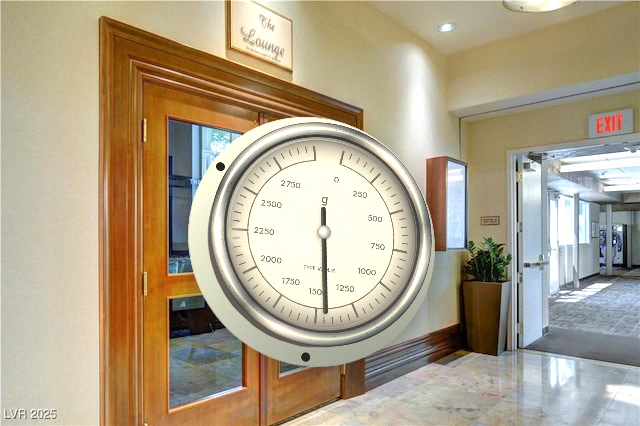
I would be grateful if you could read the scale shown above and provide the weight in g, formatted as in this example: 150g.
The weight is 1450g
